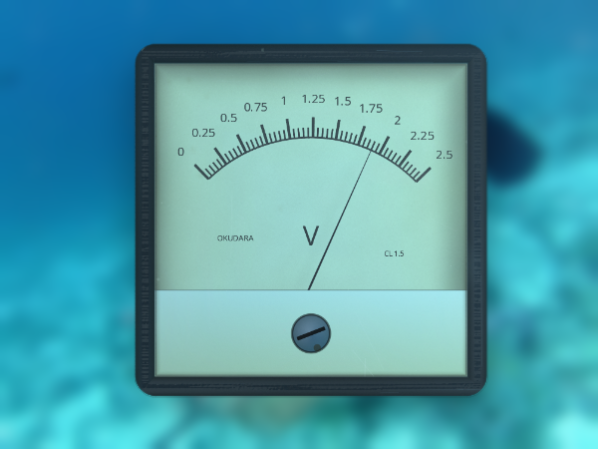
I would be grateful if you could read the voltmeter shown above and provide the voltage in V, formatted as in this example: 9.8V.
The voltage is 1.9V
